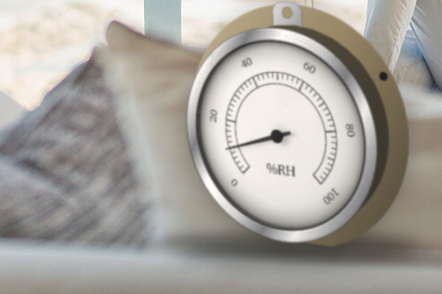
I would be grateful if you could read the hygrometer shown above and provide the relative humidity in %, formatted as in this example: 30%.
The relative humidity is 10%
